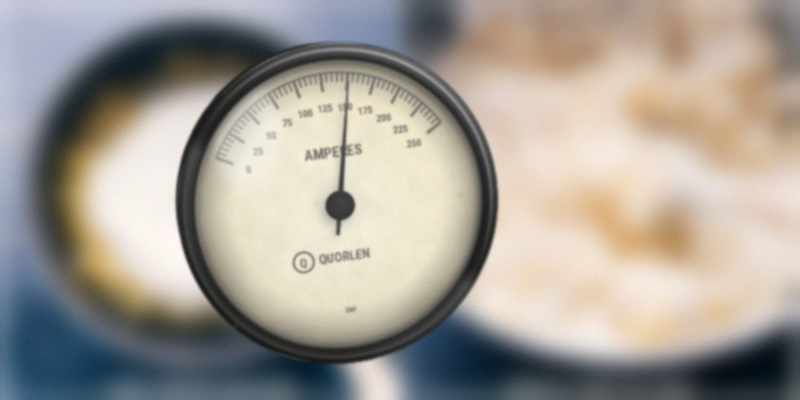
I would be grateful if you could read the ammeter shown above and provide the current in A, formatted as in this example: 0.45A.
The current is 150A
